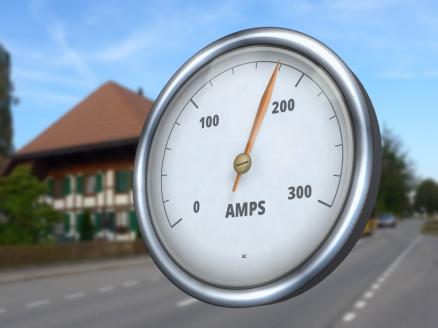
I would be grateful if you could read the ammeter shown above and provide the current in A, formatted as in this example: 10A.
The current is 180A
